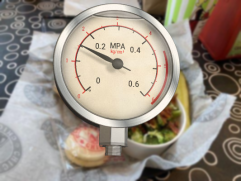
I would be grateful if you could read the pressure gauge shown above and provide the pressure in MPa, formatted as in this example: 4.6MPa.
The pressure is 0.15MPa
